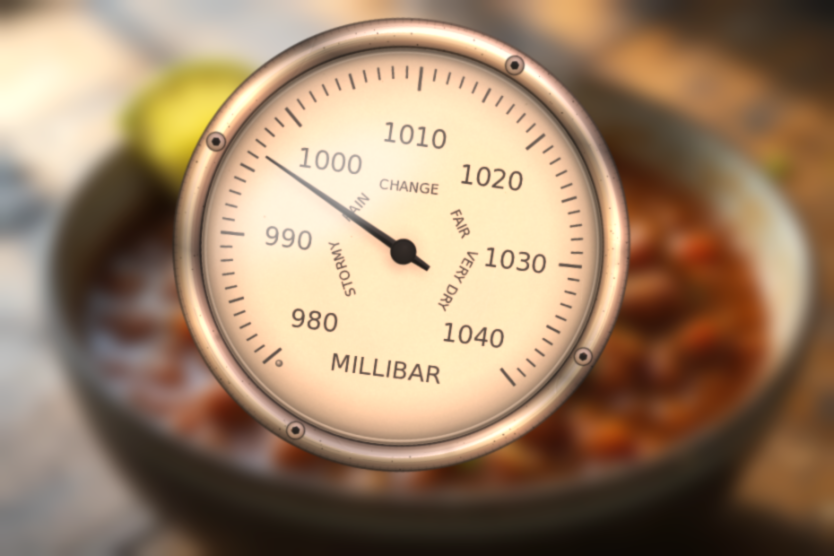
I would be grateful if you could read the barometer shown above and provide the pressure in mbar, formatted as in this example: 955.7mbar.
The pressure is 996.5mbar
